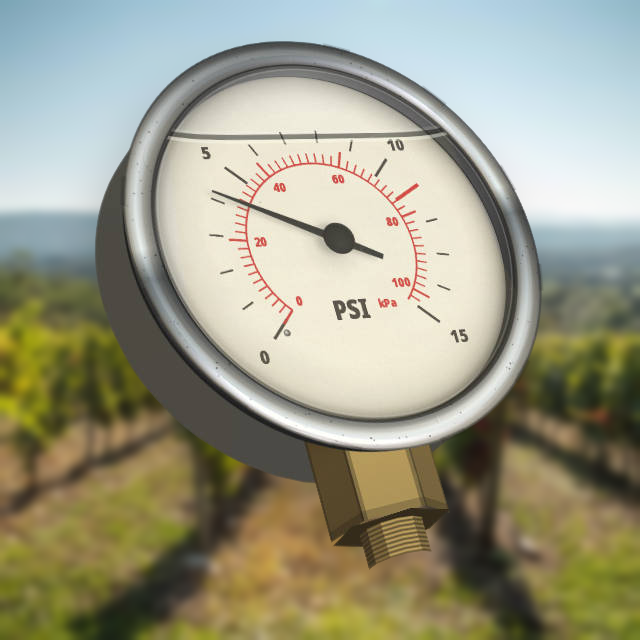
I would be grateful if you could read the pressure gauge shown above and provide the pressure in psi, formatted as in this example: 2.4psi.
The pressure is 4psi
